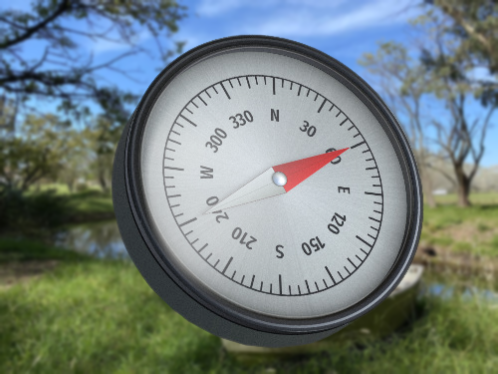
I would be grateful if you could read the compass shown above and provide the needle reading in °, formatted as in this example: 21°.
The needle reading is 60°
